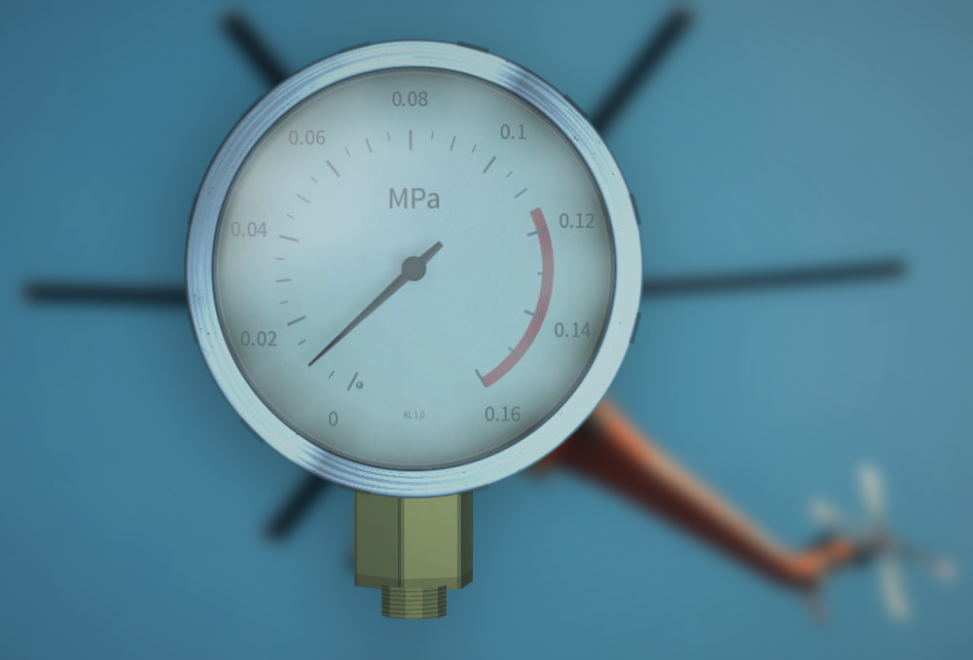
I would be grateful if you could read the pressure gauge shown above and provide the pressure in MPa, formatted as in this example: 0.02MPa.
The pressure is 0.01MPa
